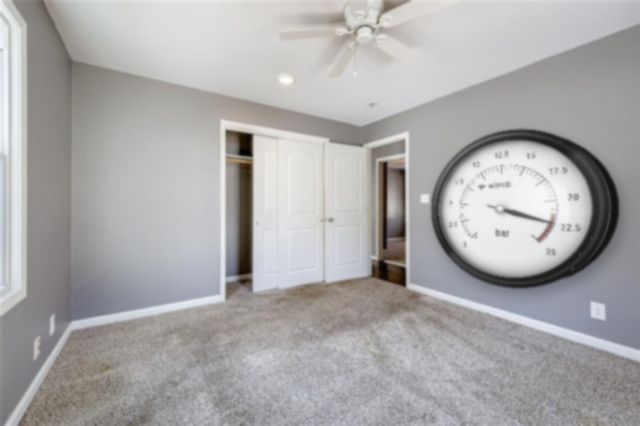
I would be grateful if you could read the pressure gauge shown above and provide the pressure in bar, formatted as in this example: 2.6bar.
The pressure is 22.5bar
